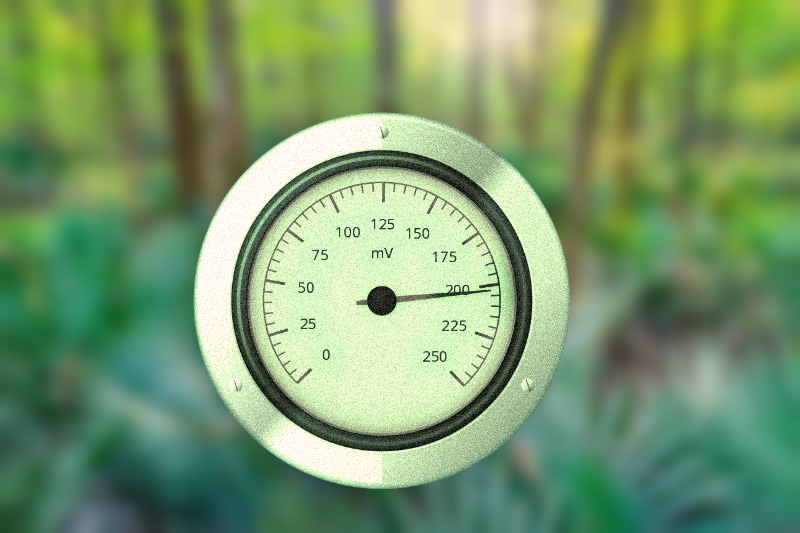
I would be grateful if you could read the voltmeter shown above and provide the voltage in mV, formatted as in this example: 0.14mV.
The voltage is 202.5mV
